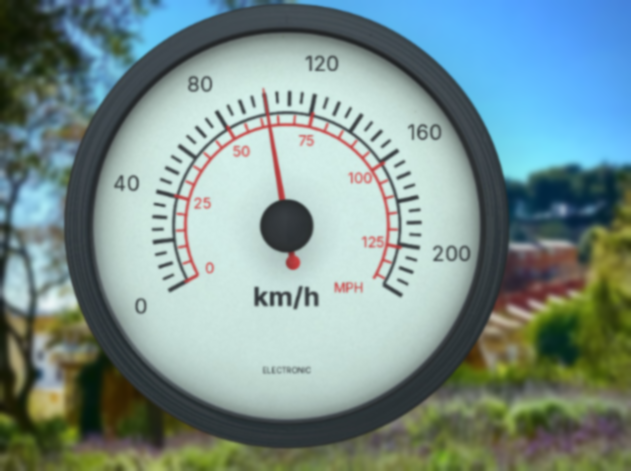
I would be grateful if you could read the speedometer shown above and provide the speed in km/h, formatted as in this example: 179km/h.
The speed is 100km/h
